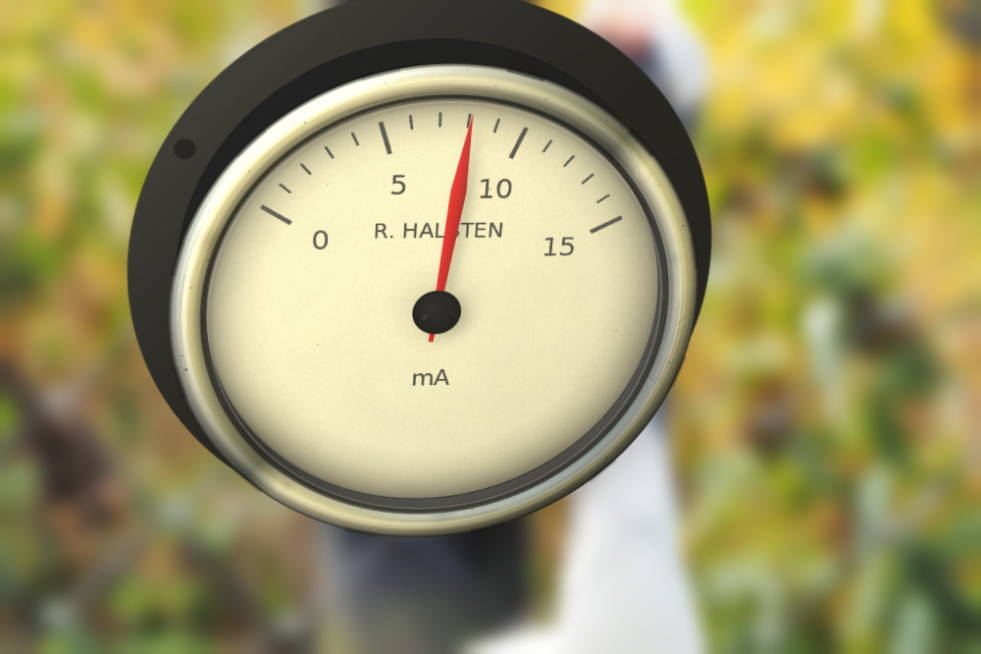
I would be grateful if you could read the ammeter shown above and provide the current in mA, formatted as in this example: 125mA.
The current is 8mA
